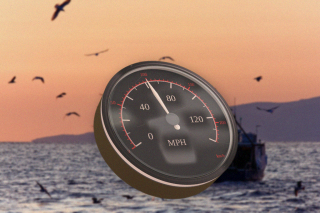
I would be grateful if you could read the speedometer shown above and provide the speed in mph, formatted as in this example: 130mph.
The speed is 60mph
